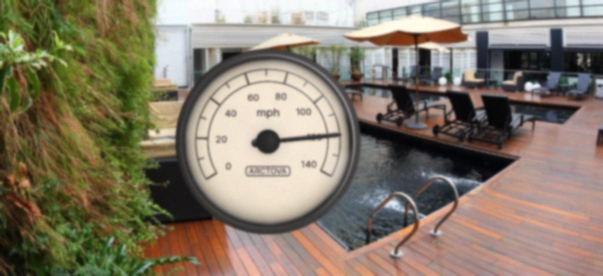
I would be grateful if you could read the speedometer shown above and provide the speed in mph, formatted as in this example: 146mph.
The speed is 120mph
